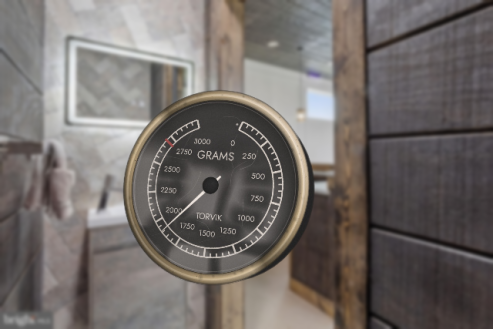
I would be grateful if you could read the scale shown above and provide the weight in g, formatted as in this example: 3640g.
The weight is 1900g
